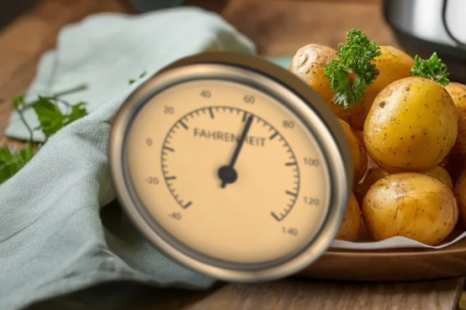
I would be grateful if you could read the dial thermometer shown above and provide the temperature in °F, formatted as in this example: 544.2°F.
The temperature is 64°F
